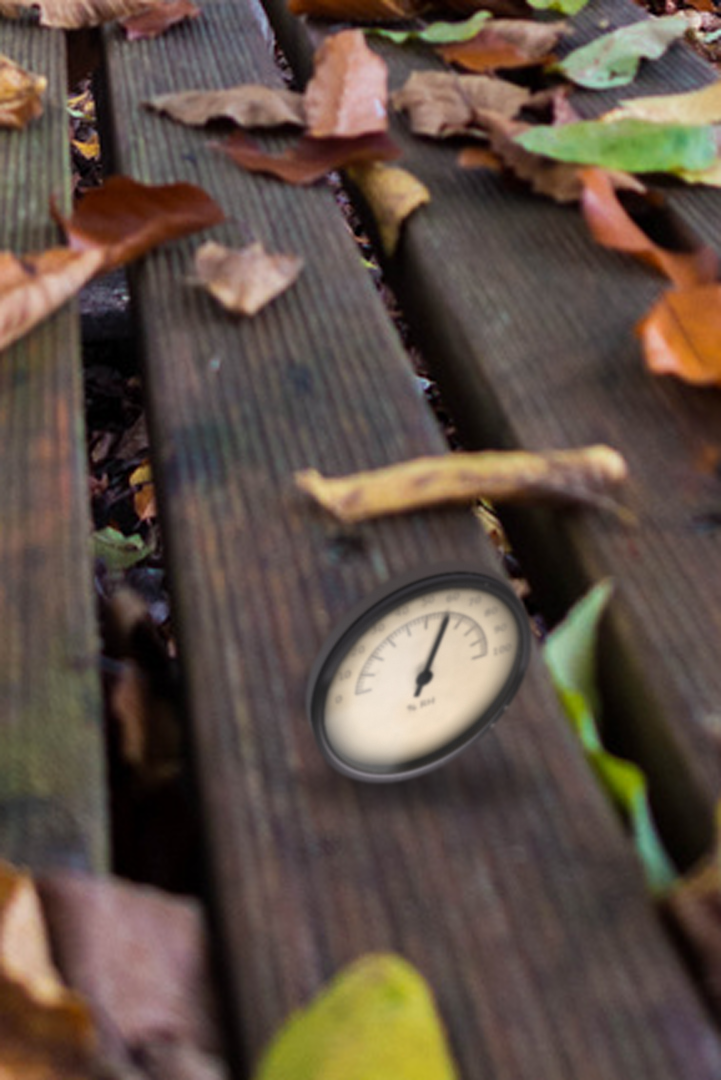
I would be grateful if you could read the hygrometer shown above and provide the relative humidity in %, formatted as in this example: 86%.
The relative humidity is 60%
